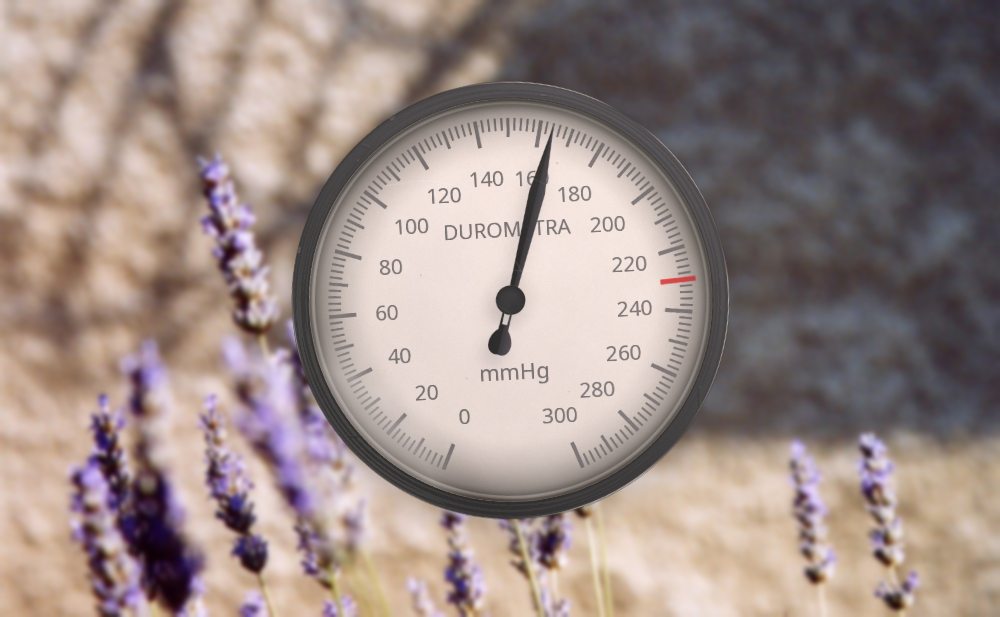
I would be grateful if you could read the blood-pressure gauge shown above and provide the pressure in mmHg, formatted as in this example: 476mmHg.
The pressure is 164mmHg
